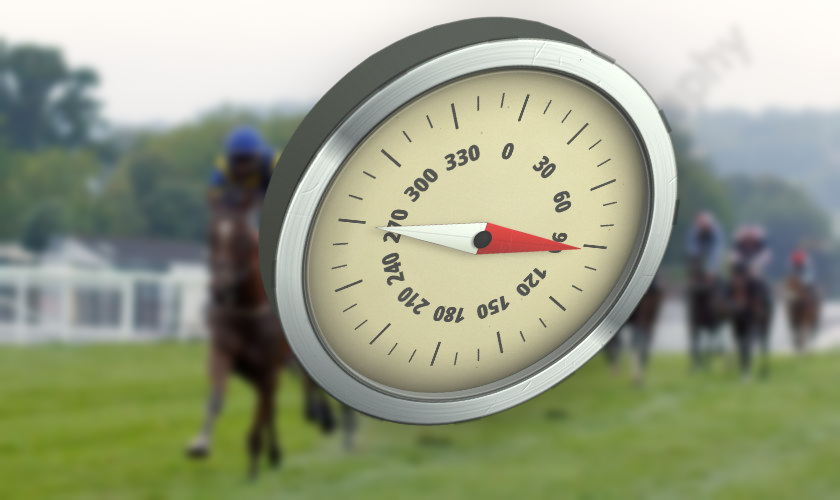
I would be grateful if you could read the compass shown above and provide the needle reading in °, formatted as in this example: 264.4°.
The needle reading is 90°
